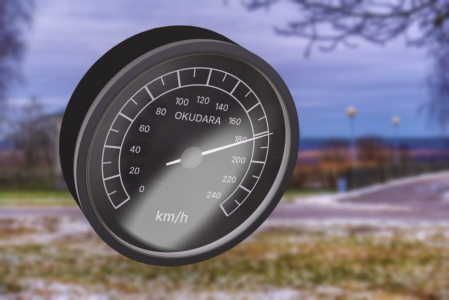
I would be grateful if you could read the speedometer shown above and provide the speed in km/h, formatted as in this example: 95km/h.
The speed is 180km/h
